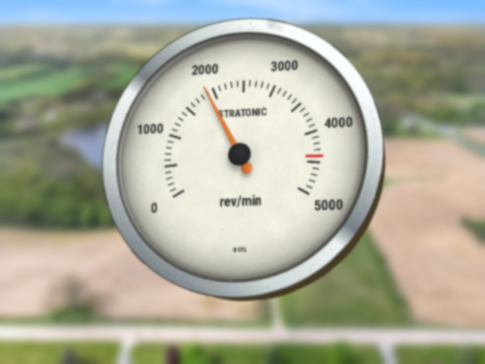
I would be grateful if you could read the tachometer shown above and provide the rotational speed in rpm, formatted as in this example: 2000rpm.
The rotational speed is 1900rpm
